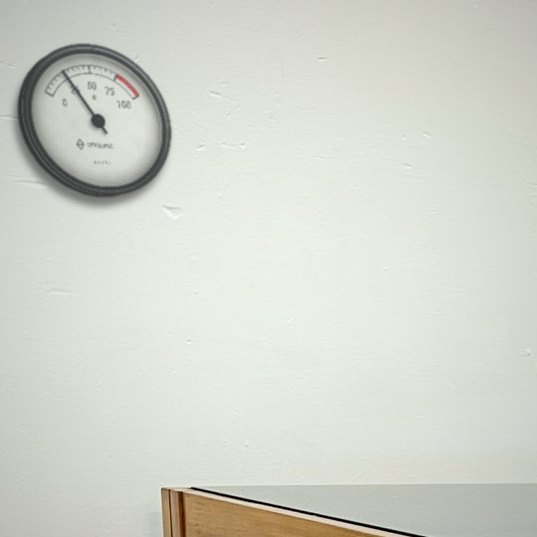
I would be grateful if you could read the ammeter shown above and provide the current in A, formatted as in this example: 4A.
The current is 25A
